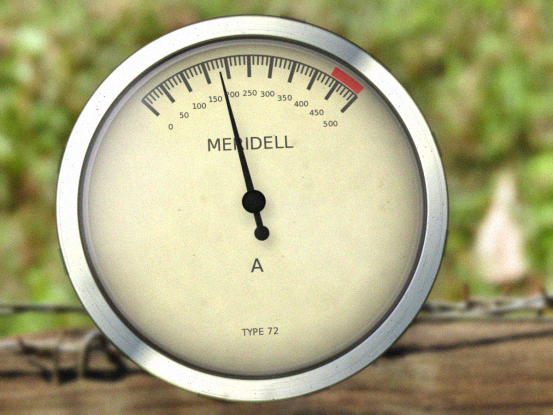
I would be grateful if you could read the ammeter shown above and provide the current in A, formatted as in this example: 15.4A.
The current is 180A
